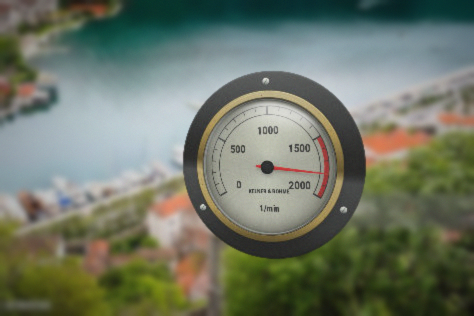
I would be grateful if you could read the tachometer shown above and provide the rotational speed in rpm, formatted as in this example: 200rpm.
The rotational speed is 1800rpm
